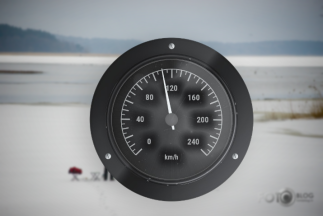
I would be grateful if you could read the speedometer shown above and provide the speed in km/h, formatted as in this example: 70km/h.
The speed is 110km/h
